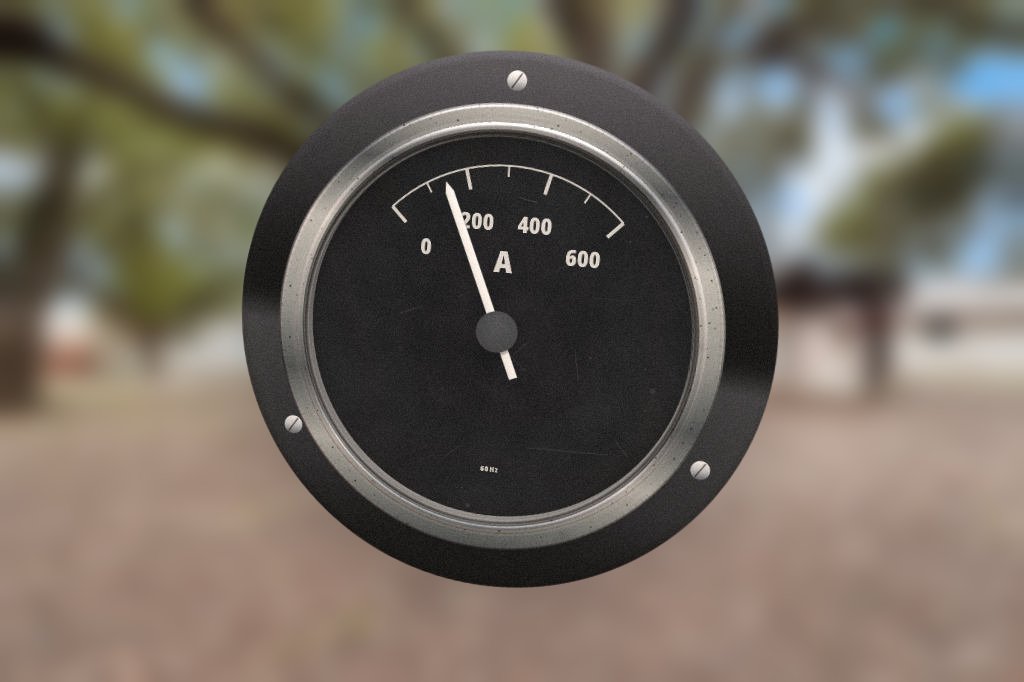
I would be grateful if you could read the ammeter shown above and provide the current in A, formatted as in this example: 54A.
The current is 150A
